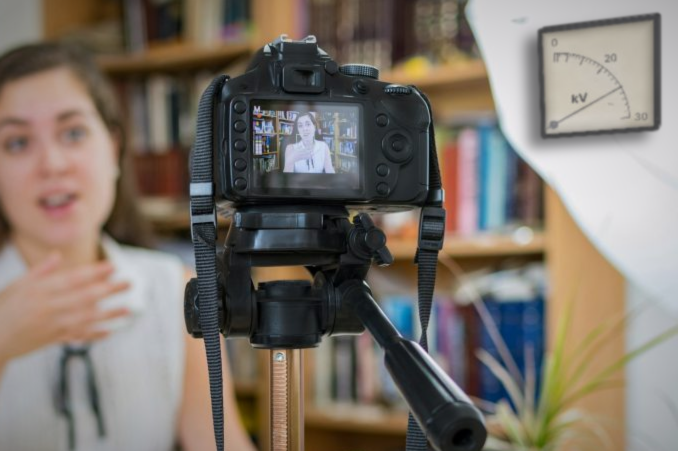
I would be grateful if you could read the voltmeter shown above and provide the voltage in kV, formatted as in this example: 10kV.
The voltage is 25kV
